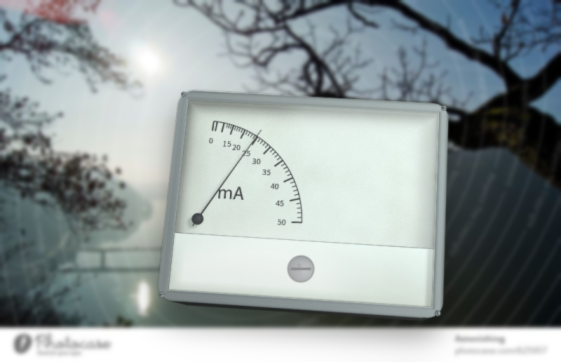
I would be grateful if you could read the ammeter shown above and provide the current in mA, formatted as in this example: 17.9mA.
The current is 25mA
